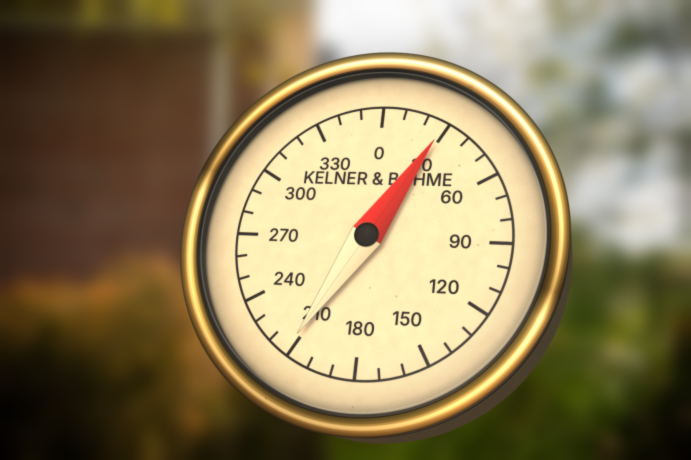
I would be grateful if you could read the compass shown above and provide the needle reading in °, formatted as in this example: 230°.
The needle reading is 30°
